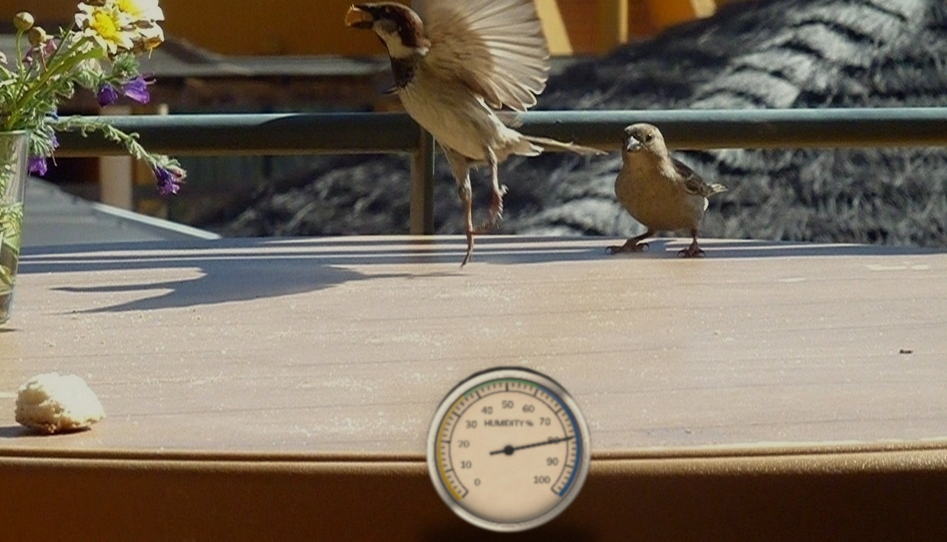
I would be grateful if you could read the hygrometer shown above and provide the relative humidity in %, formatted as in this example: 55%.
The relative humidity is 80%
